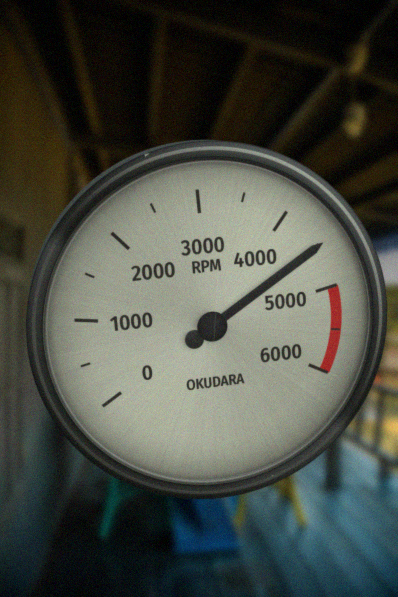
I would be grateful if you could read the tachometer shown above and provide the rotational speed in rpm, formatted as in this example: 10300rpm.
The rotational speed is 4500rpm
